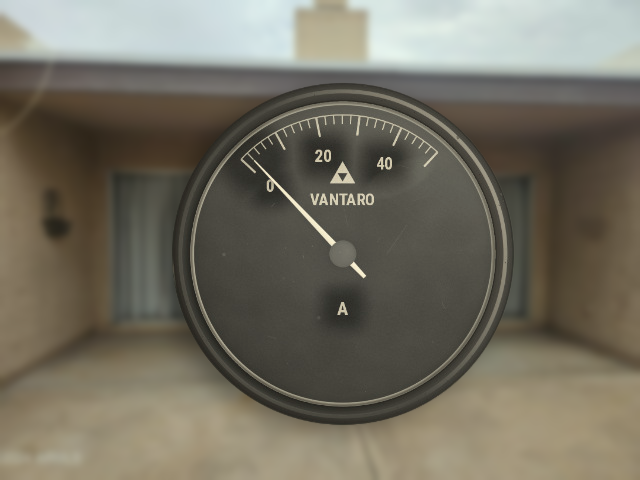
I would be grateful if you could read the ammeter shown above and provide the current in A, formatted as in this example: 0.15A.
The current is 2A
